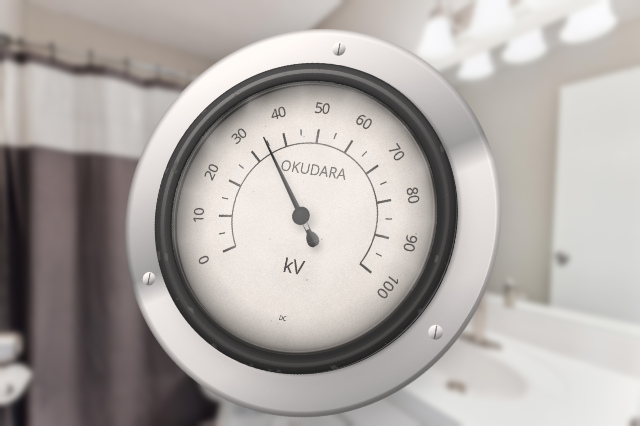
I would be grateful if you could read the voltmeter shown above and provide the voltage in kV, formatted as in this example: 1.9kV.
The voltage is 35kV
